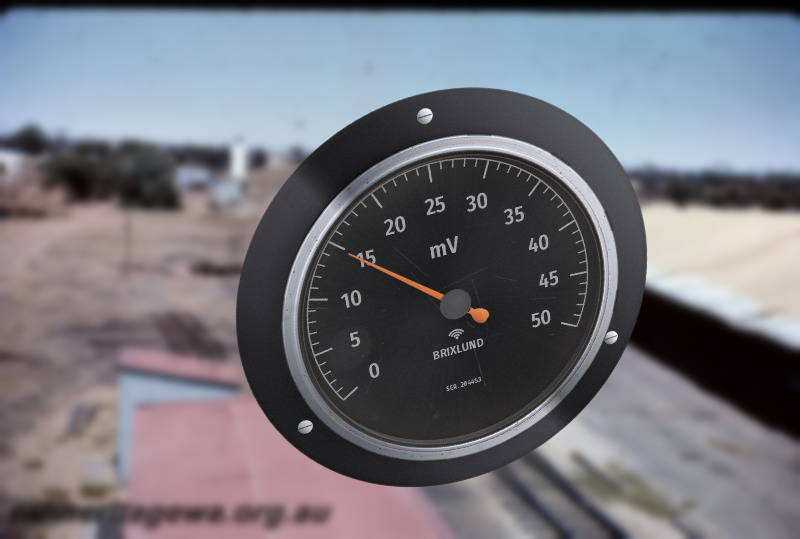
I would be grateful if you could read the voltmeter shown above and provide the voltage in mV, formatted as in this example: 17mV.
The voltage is 15mV
